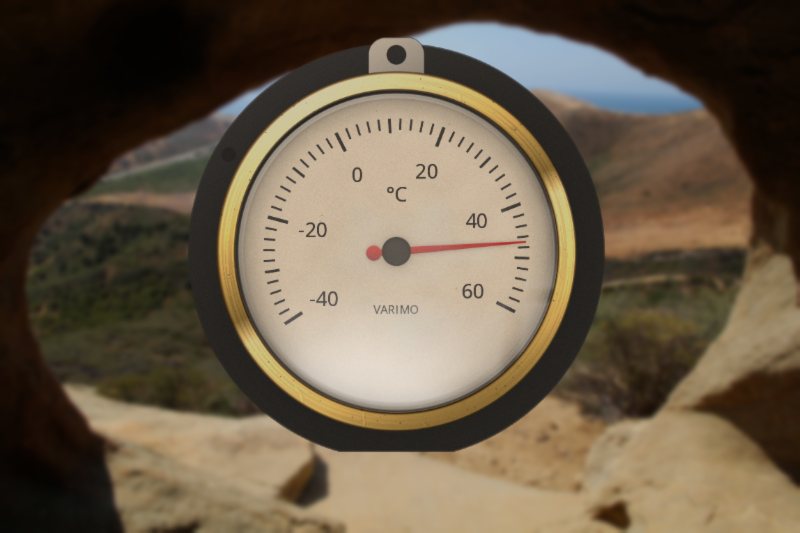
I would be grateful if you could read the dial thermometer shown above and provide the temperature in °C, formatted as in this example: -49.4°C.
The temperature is 47°C
